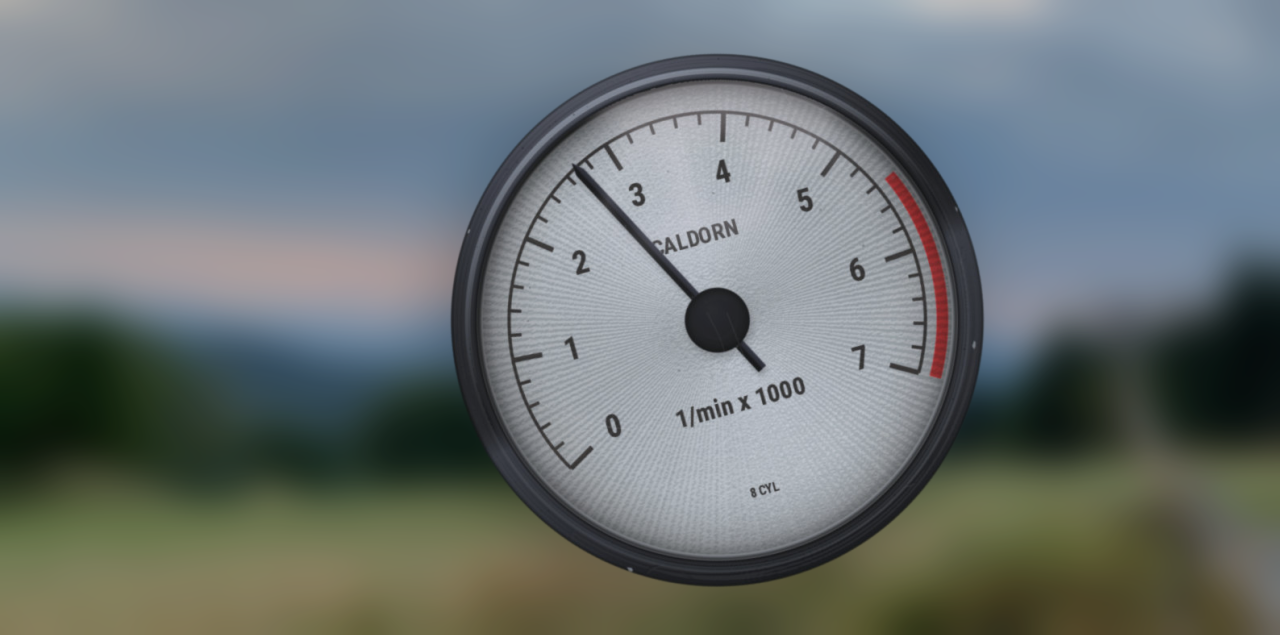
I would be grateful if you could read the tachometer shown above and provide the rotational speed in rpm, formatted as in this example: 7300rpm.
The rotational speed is 2700rpm
